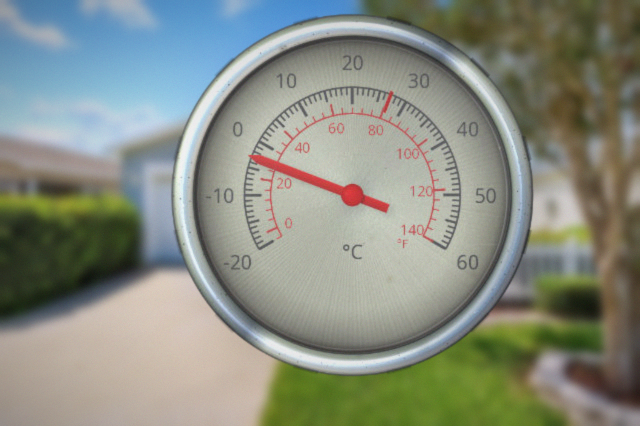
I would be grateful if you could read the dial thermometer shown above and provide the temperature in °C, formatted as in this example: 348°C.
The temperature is -3°C
